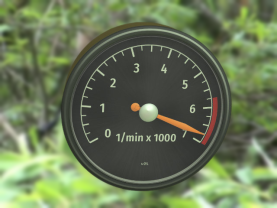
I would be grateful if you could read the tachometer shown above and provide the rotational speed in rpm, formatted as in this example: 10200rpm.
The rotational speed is 6750rpm
